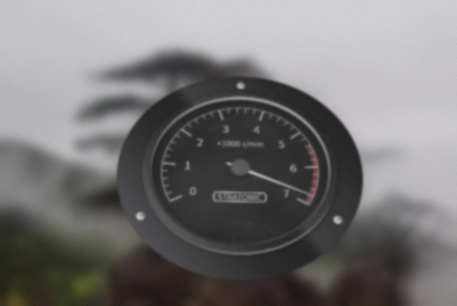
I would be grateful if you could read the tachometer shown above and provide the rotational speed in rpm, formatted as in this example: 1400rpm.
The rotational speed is 6800rpm
